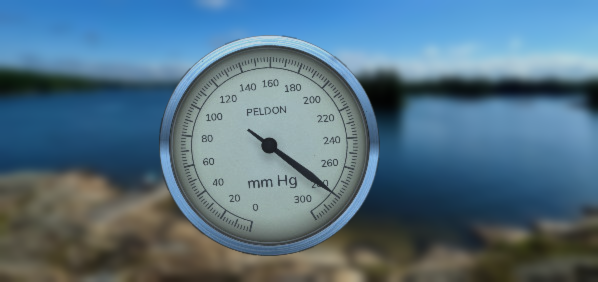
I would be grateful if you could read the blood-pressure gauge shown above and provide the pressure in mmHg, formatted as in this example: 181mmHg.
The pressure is 280mmHg
